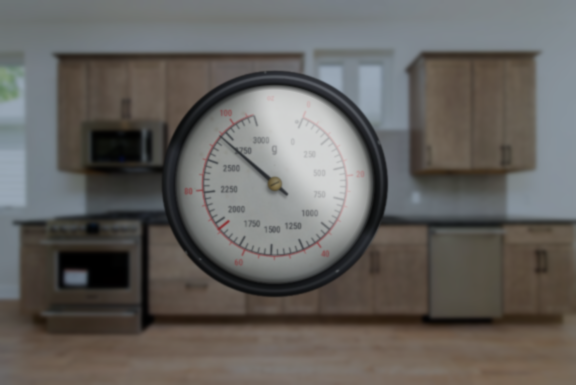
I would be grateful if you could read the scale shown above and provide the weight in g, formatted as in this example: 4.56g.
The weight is 2700g
